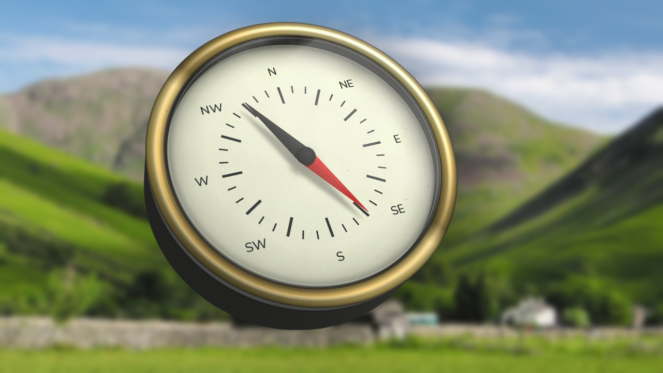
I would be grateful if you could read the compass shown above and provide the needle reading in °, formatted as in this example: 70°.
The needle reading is 150°
